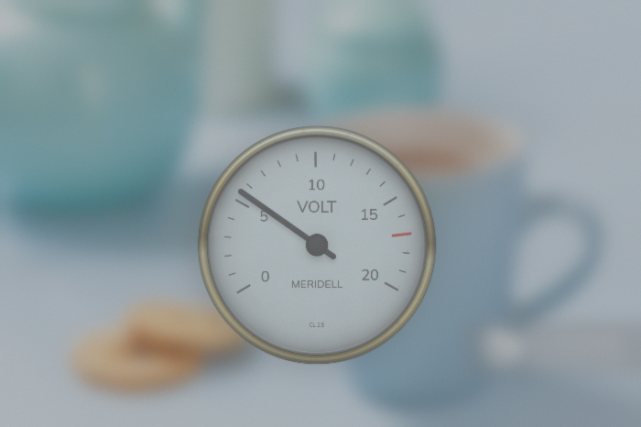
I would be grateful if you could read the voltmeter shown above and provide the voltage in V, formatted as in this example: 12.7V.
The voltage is 5.5V
